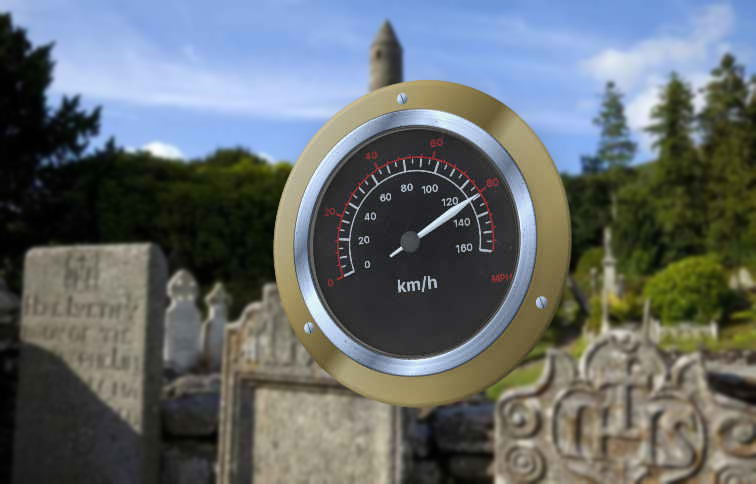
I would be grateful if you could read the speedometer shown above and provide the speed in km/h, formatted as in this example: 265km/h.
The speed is 130km/h
